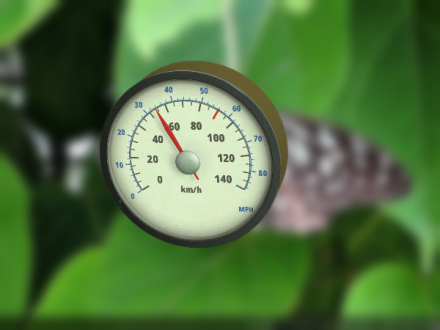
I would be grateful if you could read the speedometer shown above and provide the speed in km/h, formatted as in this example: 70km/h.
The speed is 55km/h
